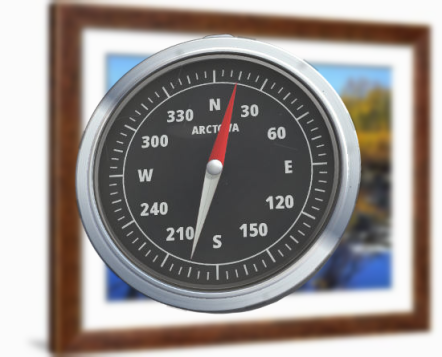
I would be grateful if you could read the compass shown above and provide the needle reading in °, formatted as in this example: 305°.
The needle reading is 15°
